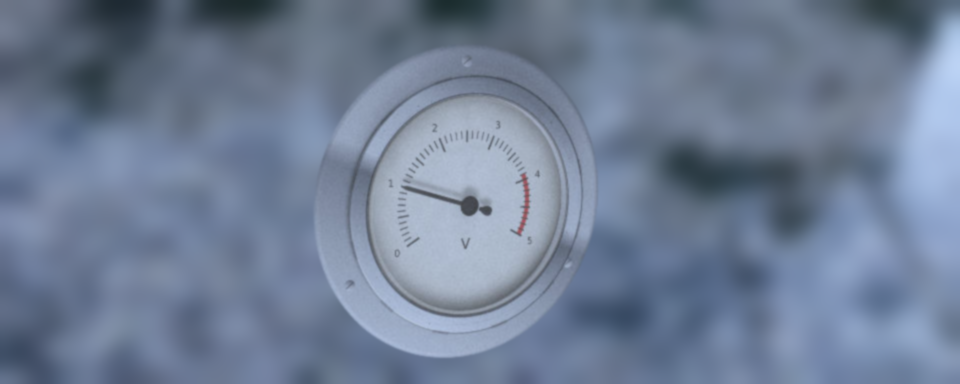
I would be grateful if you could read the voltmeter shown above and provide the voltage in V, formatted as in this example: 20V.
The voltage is 1V
